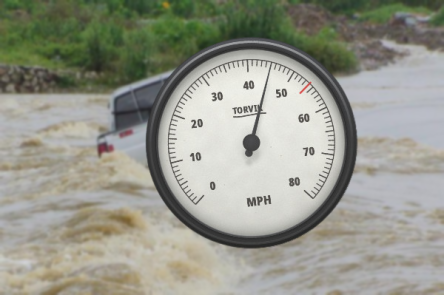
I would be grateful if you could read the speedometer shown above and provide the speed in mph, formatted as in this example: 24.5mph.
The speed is 45mph
